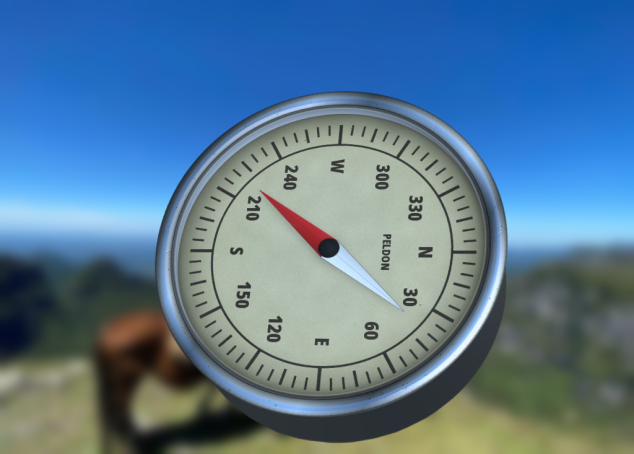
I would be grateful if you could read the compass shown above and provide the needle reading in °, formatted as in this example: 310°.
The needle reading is 220°
